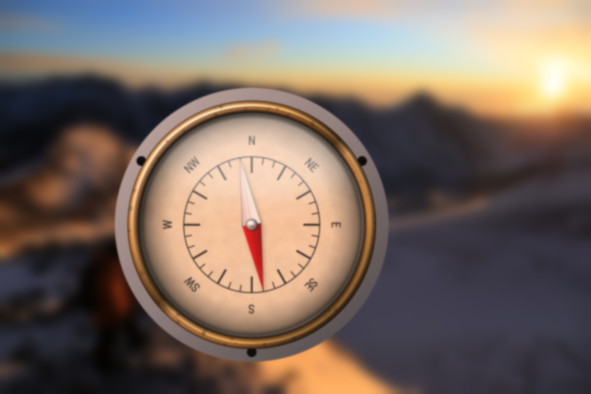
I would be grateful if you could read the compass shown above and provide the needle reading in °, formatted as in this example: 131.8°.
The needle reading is 170°
